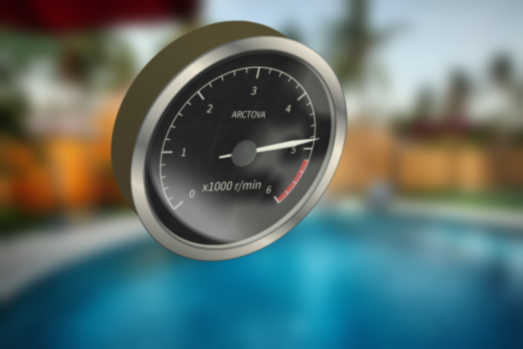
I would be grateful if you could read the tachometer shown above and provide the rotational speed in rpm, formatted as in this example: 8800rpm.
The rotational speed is 4800rpm
